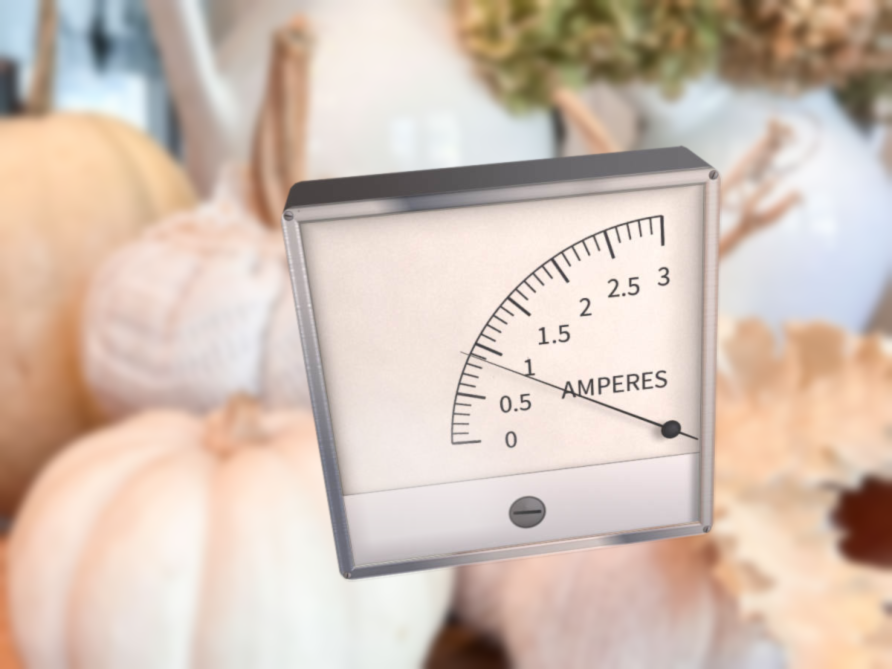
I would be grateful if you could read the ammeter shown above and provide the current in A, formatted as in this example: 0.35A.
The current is 0.9A
